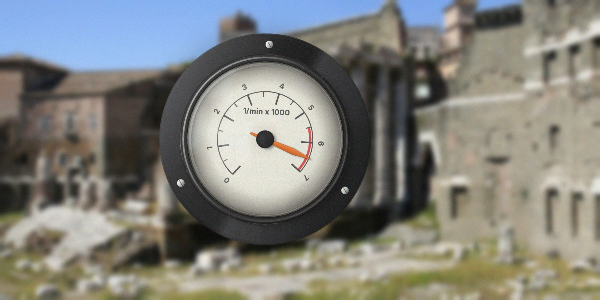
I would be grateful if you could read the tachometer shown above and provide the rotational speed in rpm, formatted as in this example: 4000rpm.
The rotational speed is 6500rpm
